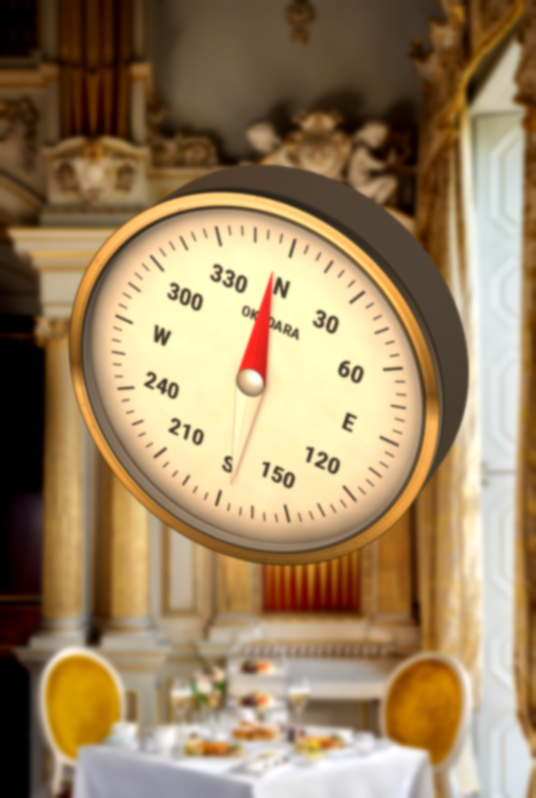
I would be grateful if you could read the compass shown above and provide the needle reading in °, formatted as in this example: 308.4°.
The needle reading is 355°
